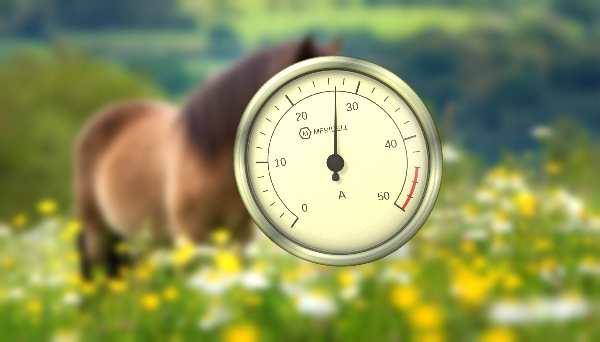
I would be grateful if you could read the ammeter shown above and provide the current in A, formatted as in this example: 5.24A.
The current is 27A
